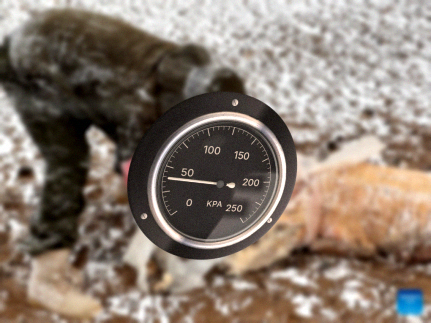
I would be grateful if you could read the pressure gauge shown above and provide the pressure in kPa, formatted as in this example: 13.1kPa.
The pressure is 40kPa
